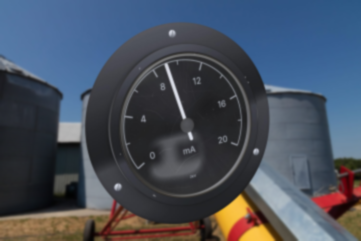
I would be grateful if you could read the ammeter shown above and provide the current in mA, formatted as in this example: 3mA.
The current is 9mA
